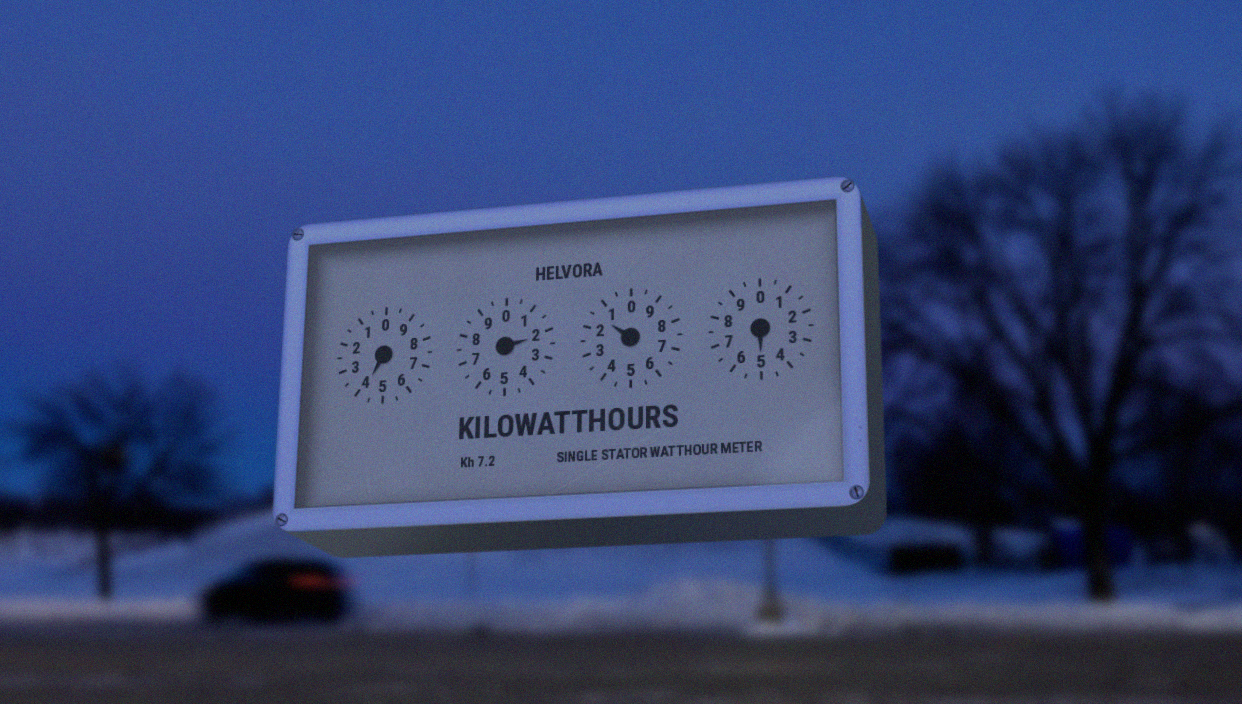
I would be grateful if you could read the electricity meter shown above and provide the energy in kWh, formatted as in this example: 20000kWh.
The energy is 4215kWh
